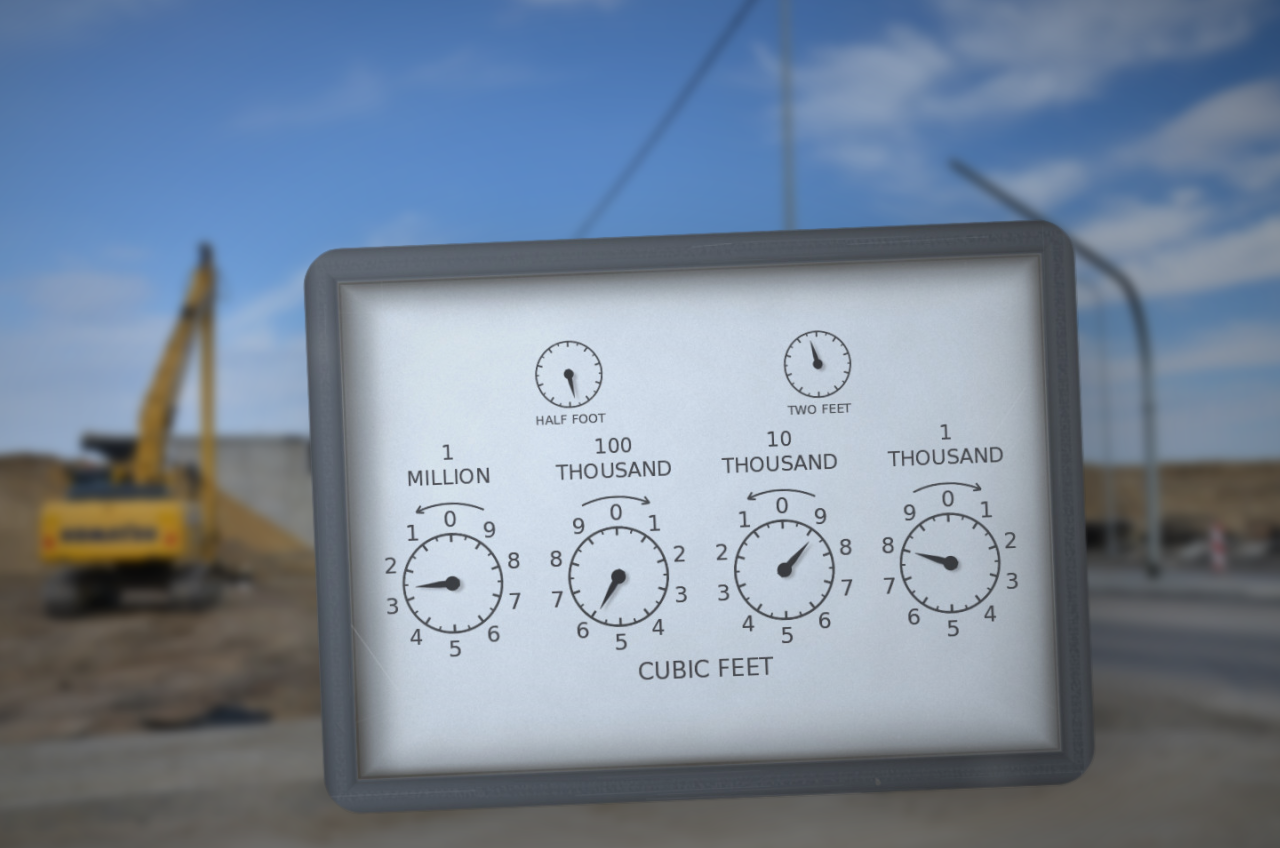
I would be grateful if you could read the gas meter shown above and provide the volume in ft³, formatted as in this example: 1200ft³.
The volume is 258800ft³
